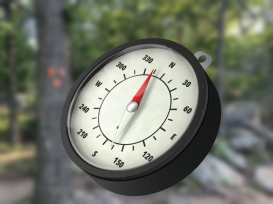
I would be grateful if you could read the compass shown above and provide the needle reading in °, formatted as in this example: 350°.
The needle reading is 345°
